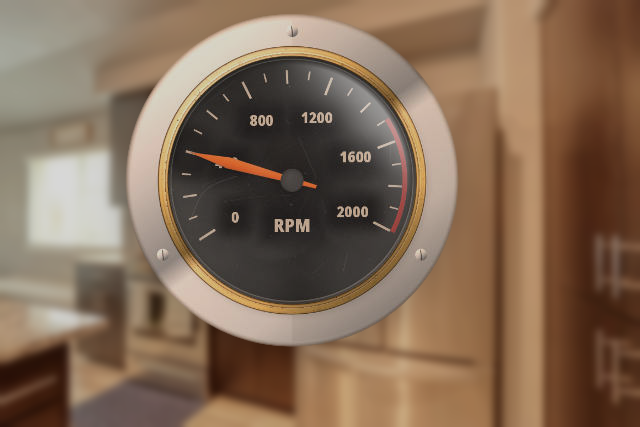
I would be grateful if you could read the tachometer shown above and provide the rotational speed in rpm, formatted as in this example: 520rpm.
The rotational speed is 400rpm
